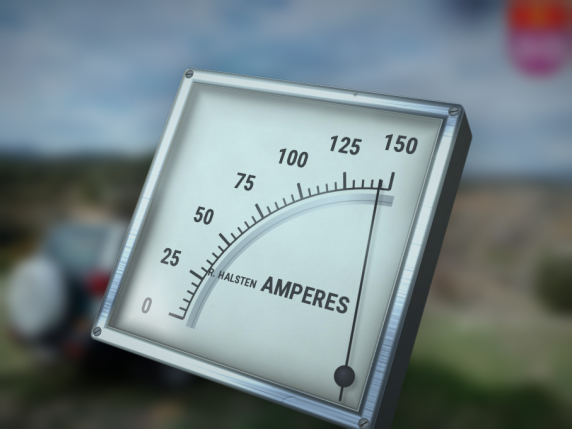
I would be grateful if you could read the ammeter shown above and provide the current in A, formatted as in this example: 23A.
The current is 145A
